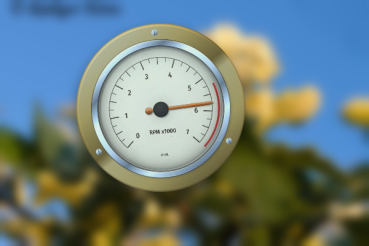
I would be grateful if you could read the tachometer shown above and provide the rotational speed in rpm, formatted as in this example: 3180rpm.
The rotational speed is 5750rpm
